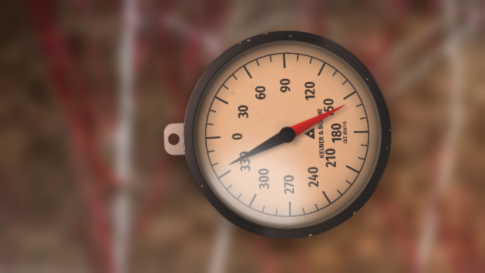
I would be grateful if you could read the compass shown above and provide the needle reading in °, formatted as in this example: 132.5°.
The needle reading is 155°
